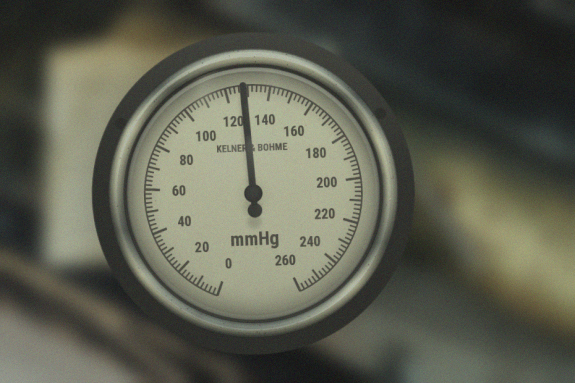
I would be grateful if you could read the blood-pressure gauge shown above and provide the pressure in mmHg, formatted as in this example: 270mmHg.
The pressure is 128mmHg
